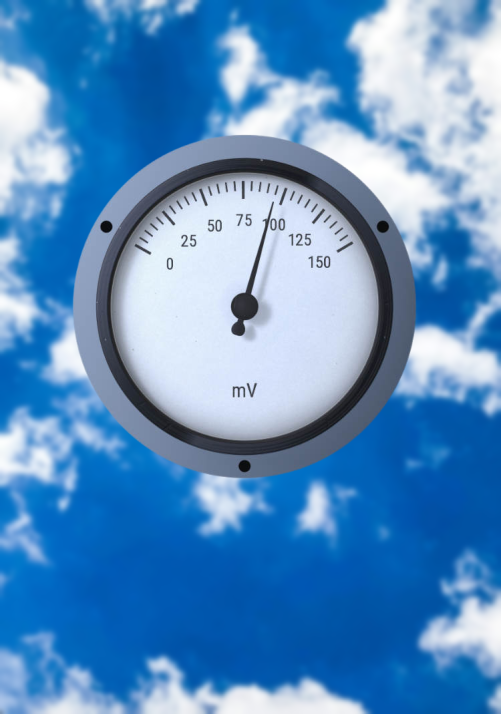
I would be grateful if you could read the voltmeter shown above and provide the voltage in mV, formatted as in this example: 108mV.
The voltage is 95mV
